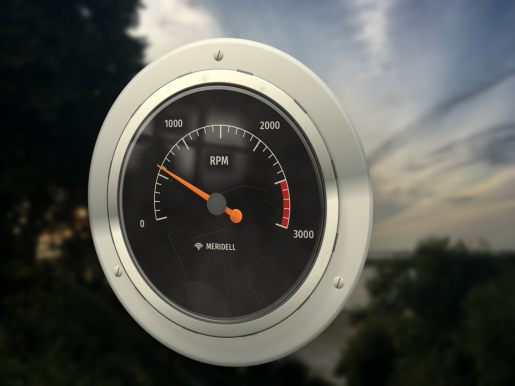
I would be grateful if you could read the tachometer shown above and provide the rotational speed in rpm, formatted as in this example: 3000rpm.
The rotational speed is 600rpm
